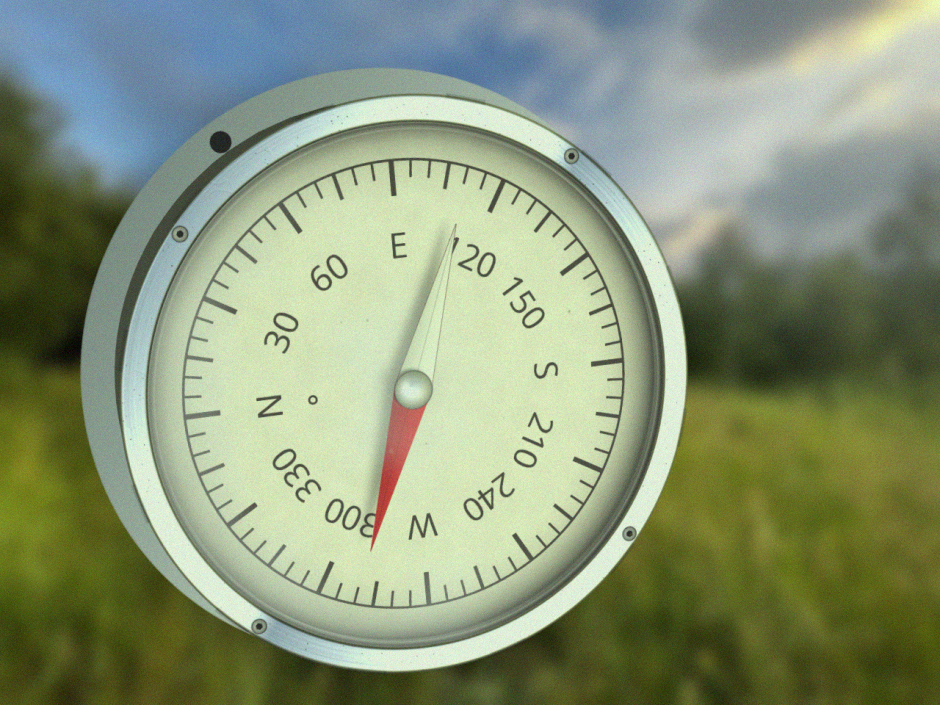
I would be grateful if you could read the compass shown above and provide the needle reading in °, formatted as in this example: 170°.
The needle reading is 290°
